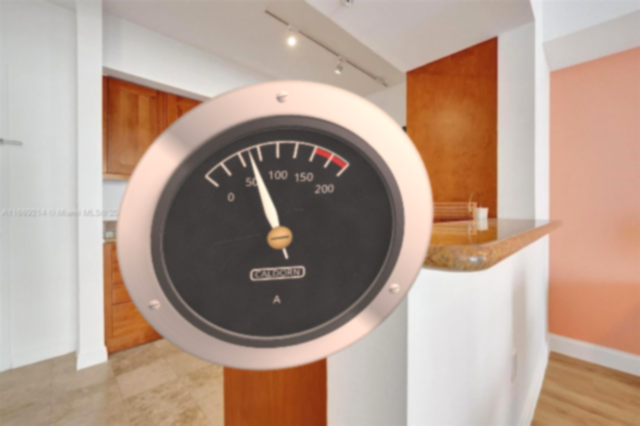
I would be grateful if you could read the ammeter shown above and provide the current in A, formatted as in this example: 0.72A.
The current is 62.5A
